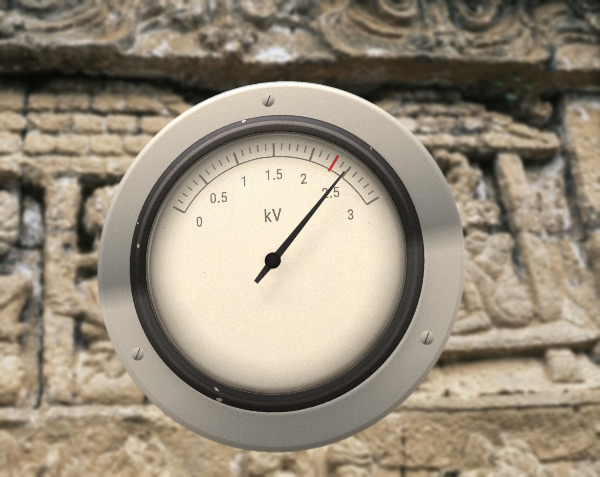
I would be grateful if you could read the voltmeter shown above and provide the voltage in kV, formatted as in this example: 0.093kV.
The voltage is 2.5kV
